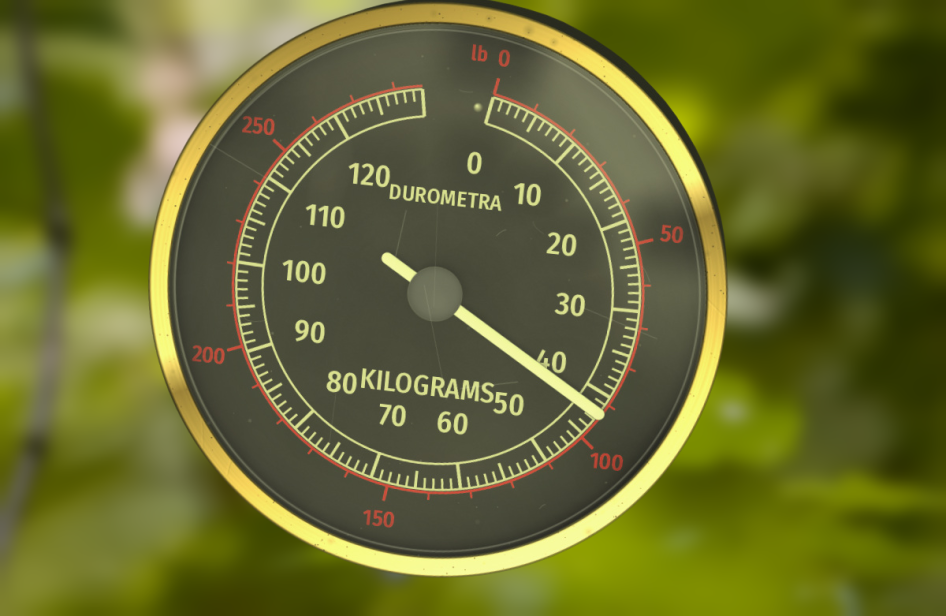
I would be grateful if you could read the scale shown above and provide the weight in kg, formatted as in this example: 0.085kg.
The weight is 42kg
